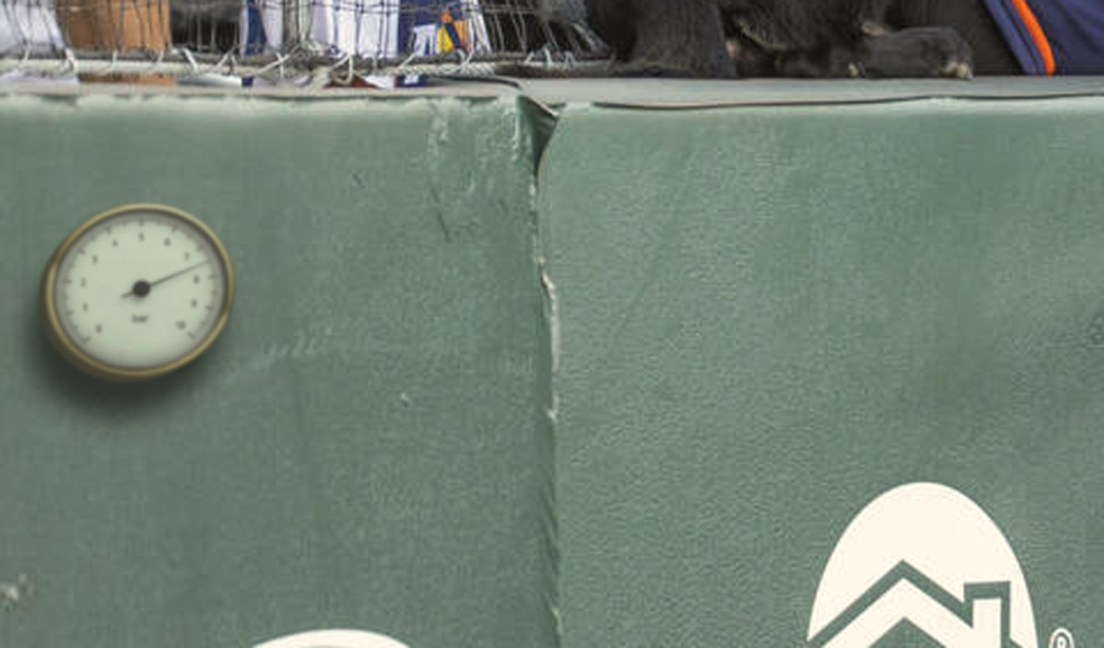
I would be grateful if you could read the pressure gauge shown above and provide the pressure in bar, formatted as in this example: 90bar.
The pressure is 7.5bar
